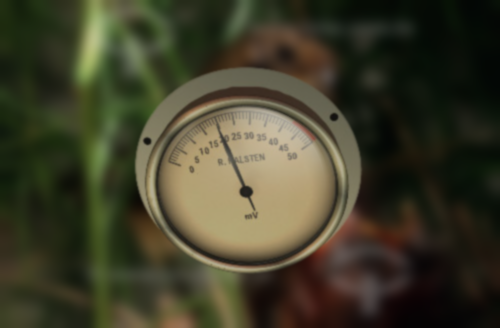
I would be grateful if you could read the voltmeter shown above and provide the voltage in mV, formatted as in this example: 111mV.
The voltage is 20mV
